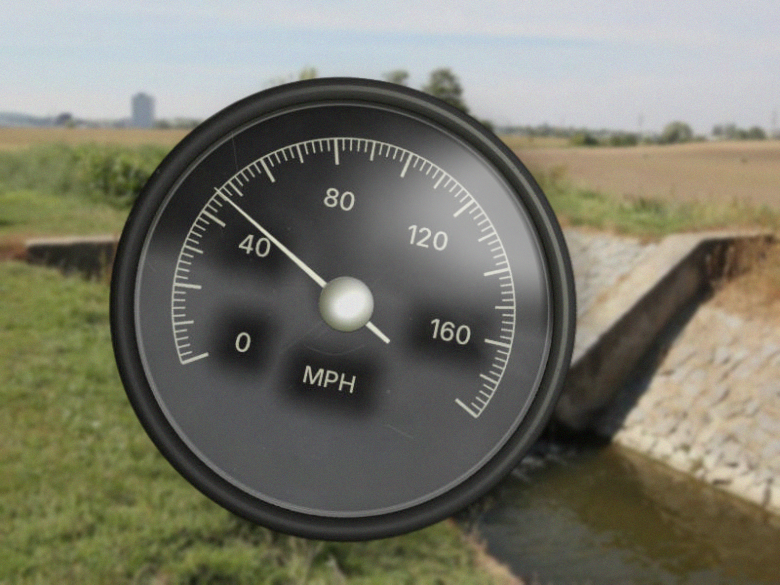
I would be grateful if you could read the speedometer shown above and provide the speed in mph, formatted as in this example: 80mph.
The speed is 46mph
